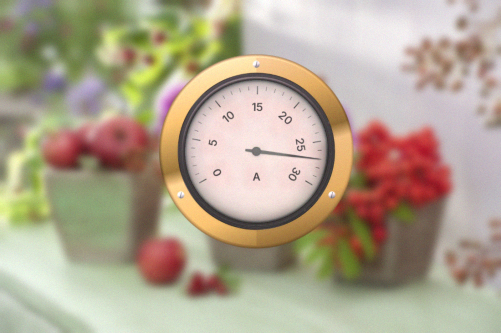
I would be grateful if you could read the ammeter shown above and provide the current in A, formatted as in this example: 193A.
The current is 27A
